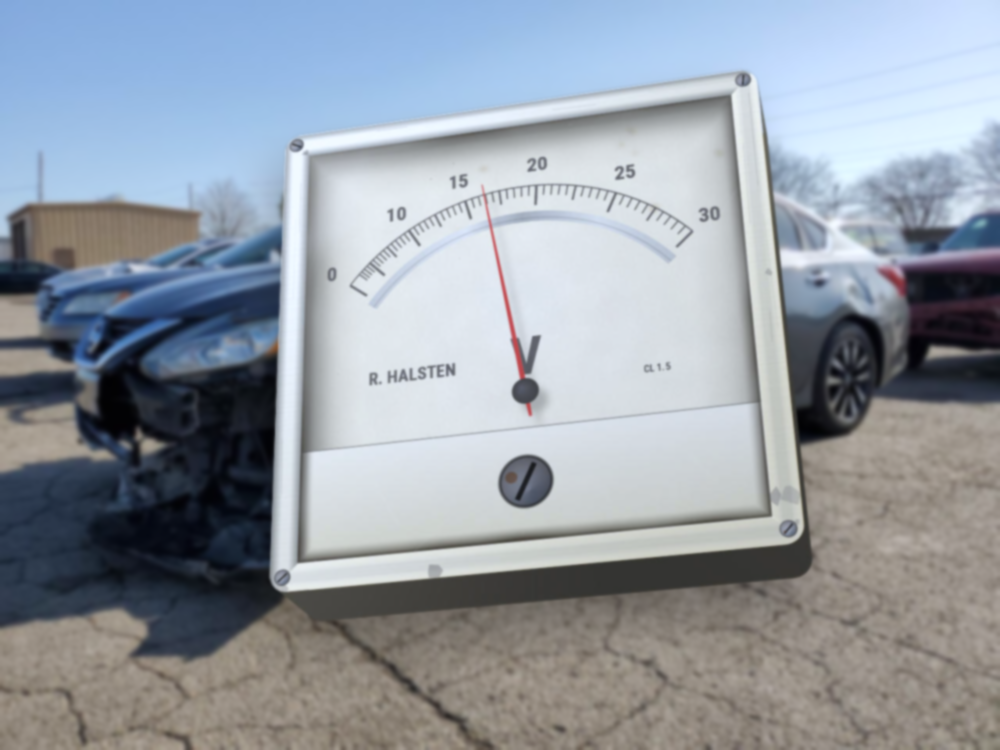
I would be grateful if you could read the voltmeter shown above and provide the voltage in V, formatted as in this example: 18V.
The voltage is 16.5V
